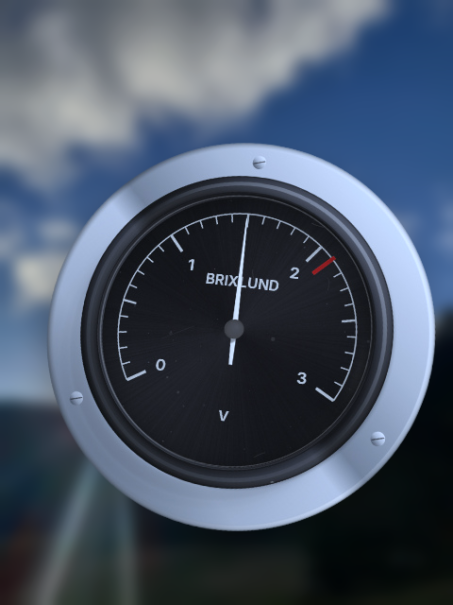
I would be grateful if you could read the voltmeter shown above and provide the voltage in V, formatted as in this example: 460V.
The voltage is 1.5V
